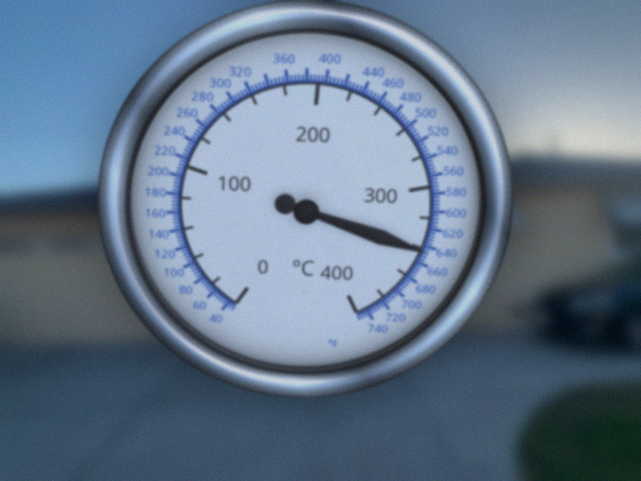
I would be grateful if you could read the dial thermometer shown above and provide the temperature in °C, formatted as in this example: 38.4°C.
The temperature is 340°C
